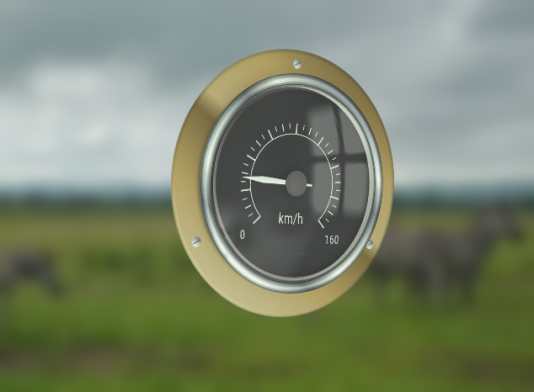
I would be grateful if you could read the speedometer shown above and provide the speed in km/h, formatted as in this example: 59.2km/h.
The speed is 27.5km/h
